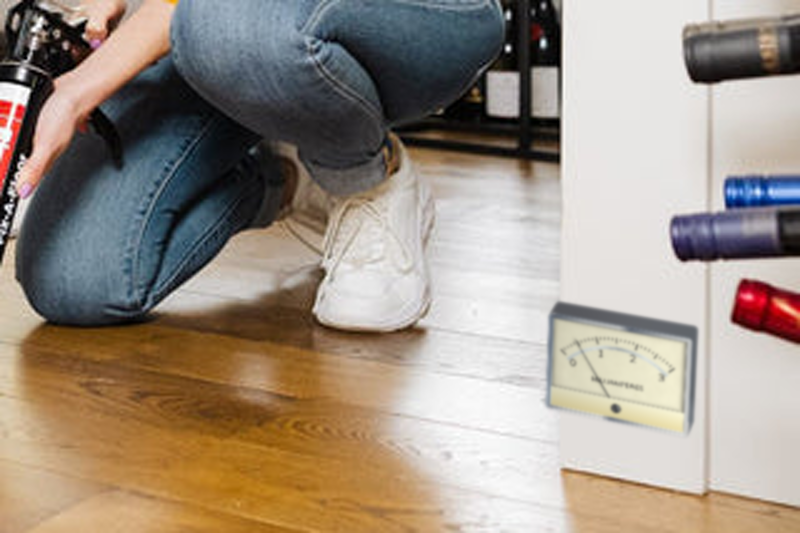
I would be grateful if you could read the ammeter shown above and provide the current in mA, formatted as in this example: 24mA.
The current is 0.5mA
